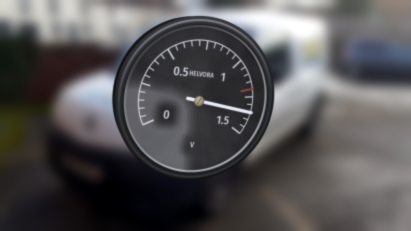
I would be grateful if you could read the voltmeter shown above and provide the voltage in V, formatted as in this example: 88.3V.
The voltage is 1.35V
